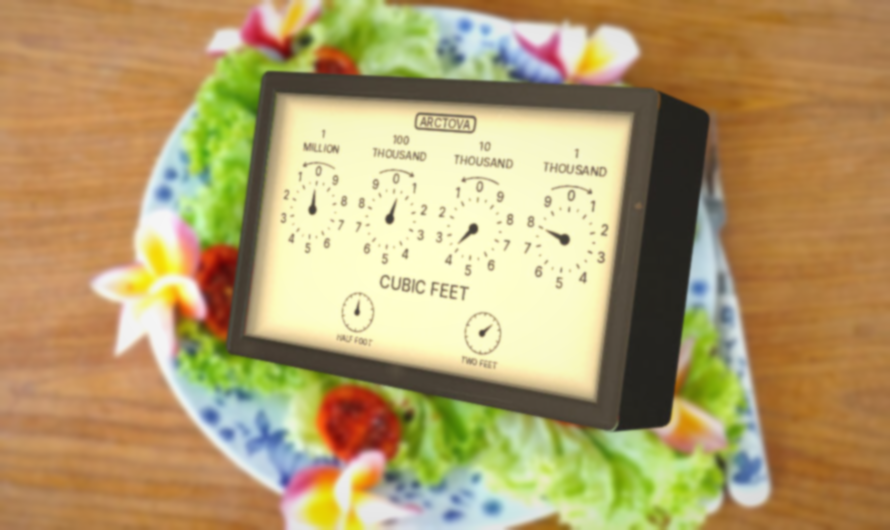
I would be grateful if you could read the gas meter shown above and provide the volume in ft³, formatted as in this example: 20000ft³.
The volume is 3800ft³
